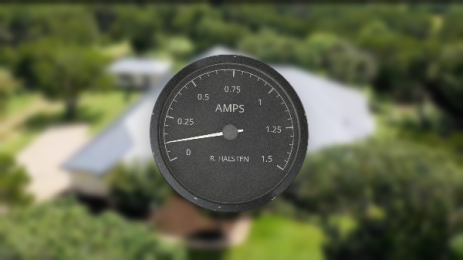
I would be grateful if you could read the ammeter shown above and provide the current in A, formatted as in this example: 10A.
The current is 0.1A
